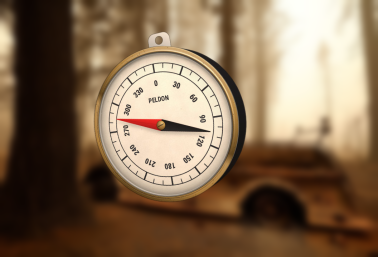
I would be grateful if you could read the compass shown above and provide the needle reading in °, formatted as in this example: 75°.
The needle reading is 285°
